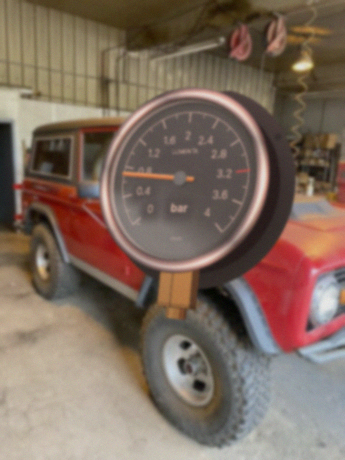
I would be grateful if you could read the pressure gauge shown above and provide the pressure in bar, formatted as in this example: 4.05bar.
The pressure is 0.7bar
